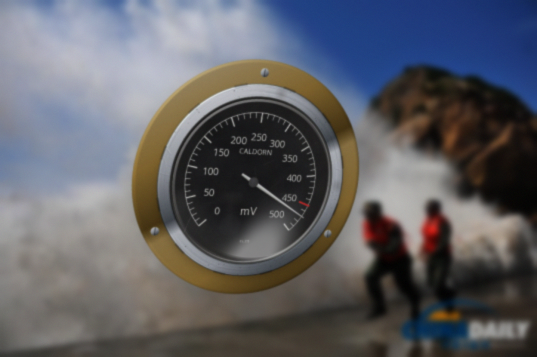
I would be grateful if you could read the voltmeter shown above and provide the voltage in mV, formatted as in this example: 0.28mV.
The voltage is 470mV
